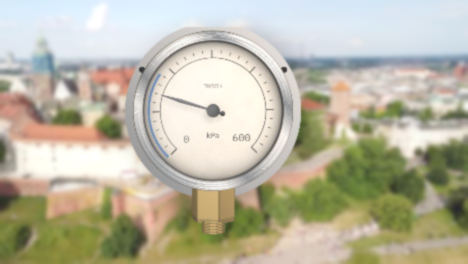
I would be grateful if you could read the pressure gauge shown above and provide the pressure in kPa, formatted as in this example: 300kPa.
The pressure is 140kPa
